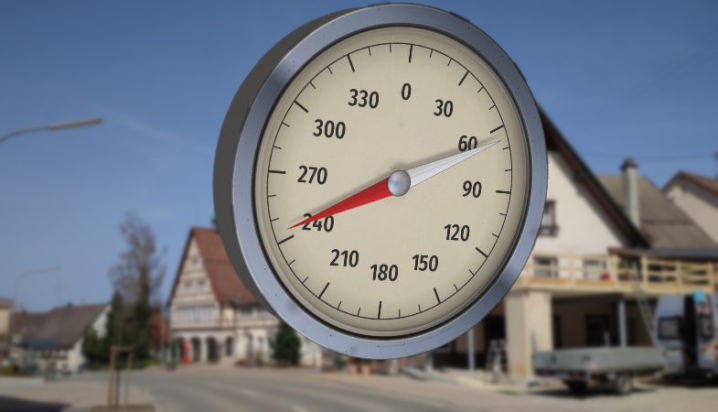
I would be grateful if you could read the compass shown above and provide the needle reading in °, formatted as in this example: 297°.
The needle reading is 245°
